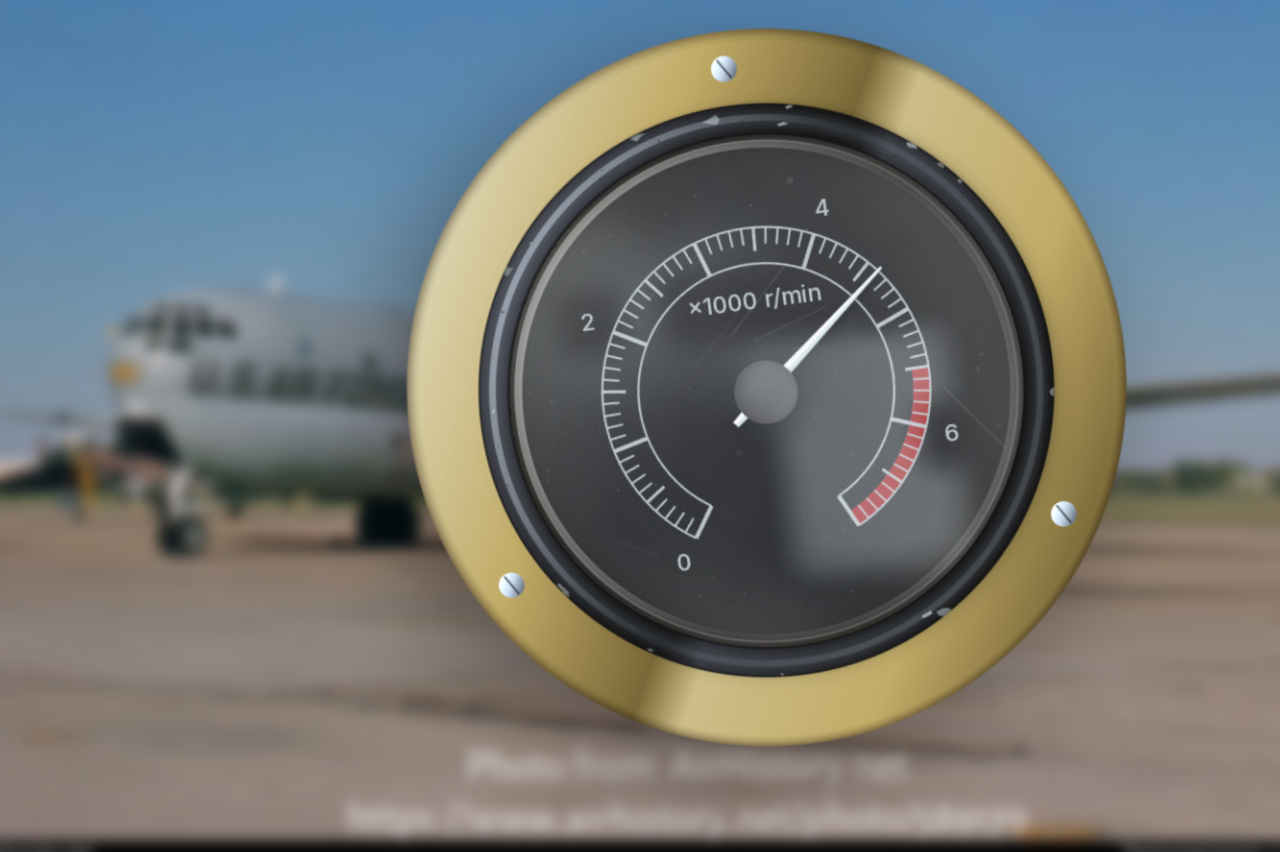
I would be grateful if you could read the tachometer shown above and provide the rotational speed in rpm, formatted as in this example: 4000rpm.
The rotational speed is 4600rpm
